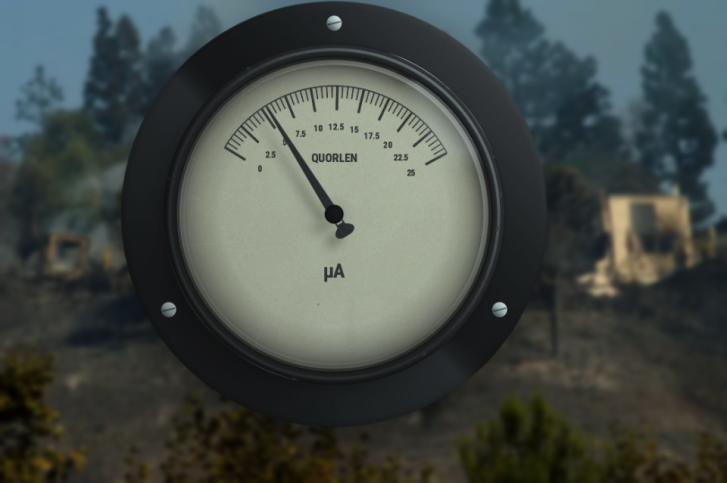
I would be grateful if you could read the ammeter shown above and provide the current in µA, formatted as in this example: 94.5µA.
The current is 5.5µA
